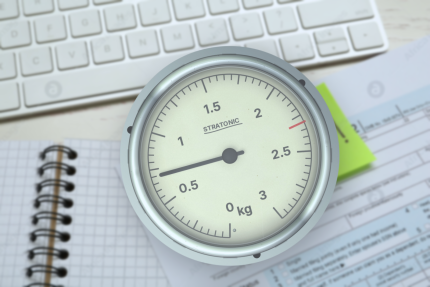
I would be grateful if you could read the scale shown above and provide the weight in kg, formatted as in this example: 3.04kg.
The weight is 0.7kg
